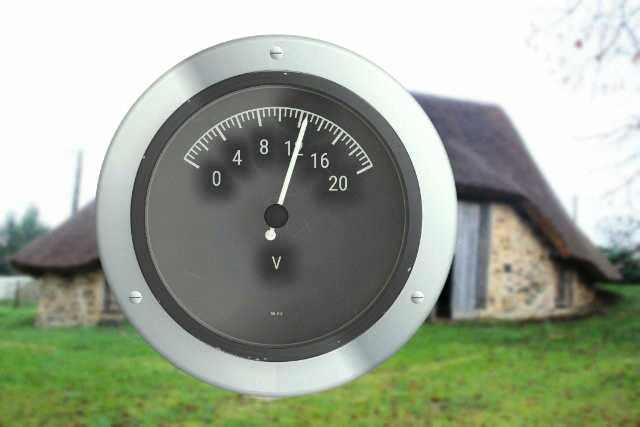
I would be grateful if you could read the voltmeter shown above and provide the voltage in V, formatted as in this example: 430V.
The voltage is 12.5V
